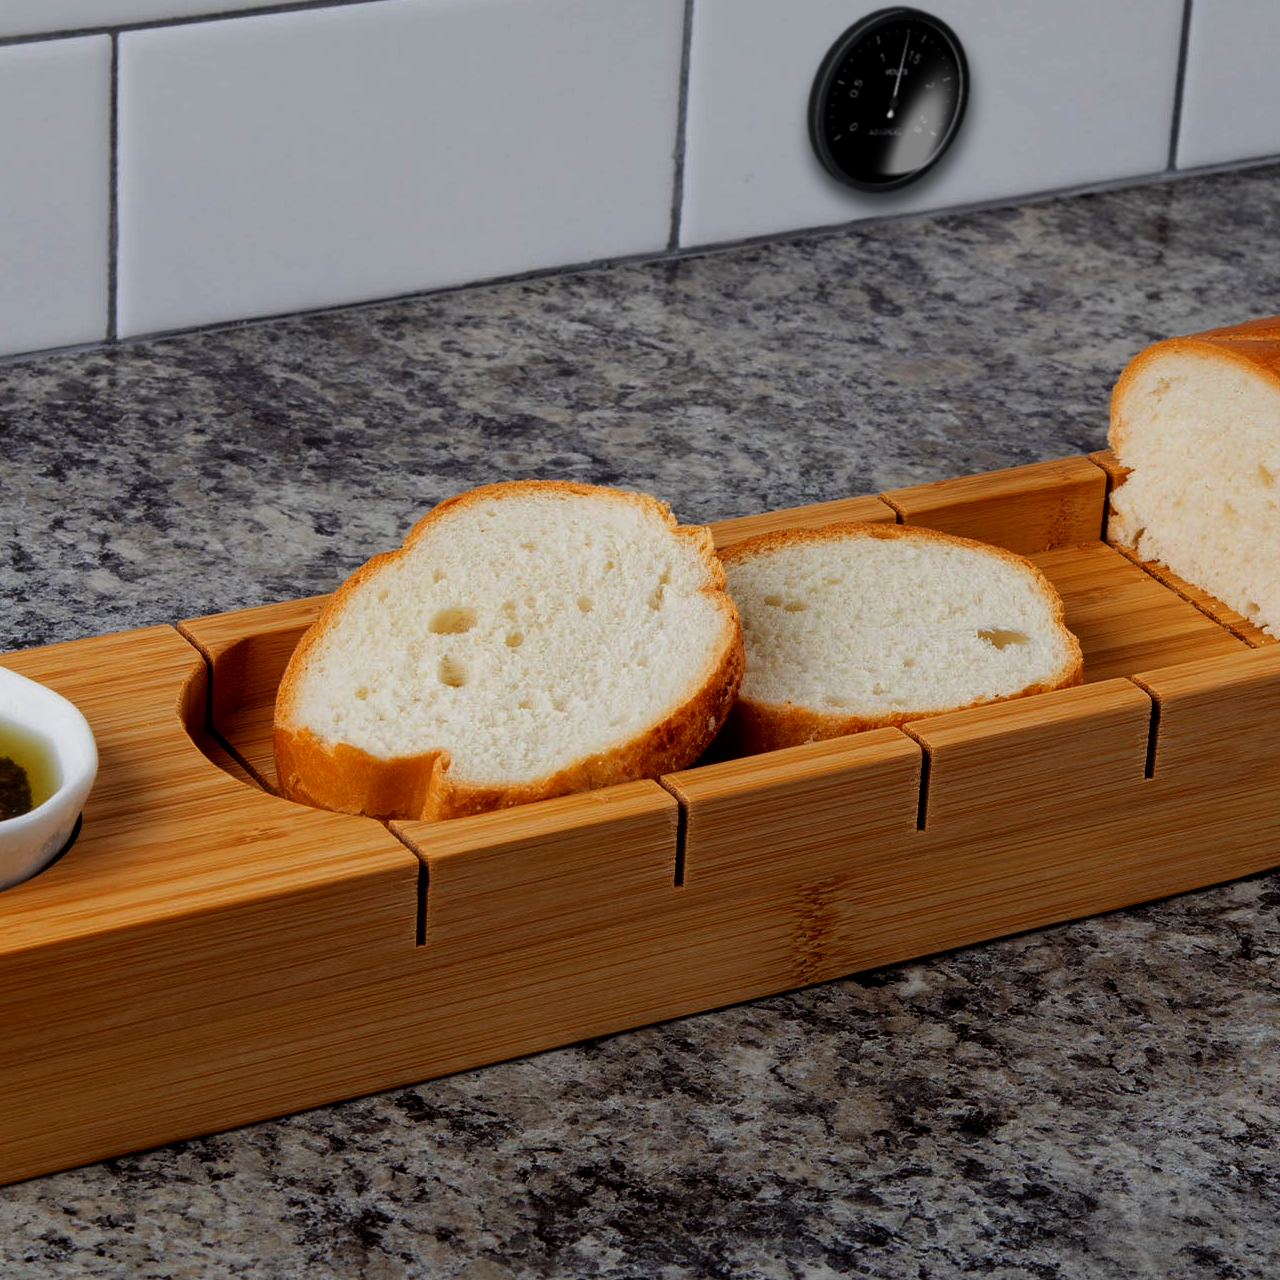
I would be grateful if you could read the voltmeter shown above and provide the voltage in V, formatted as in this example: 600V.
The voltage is 1.3V
